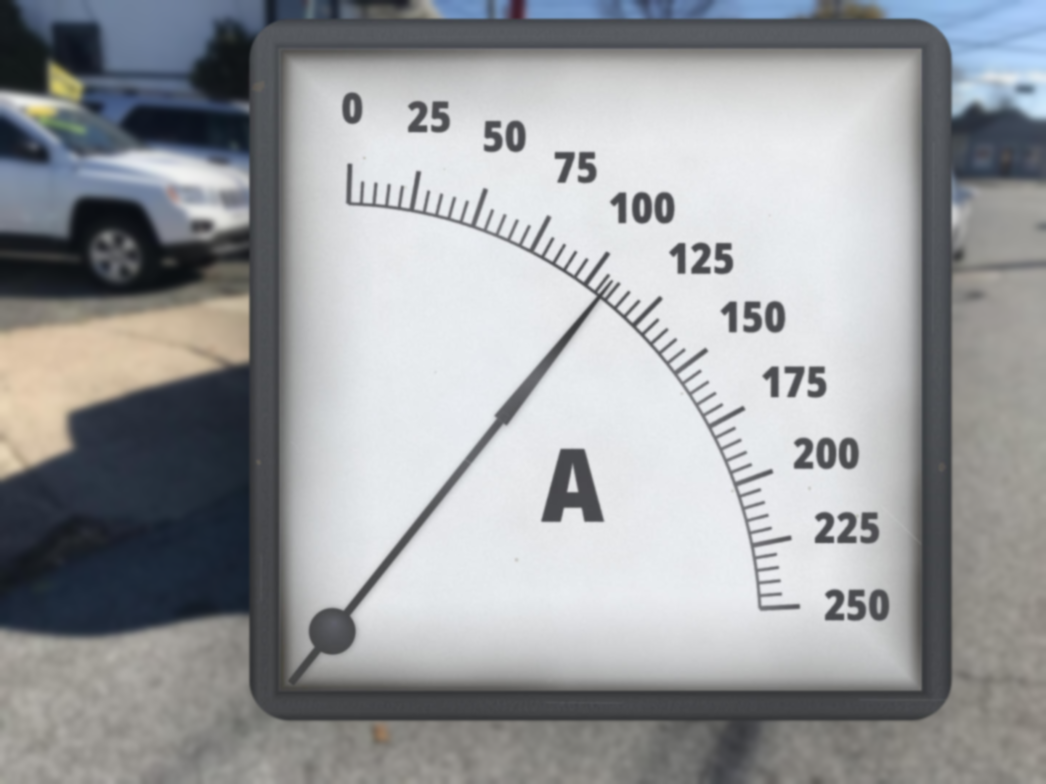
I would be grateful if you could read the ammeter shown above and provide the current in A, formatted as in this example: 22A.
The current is 107.5A
